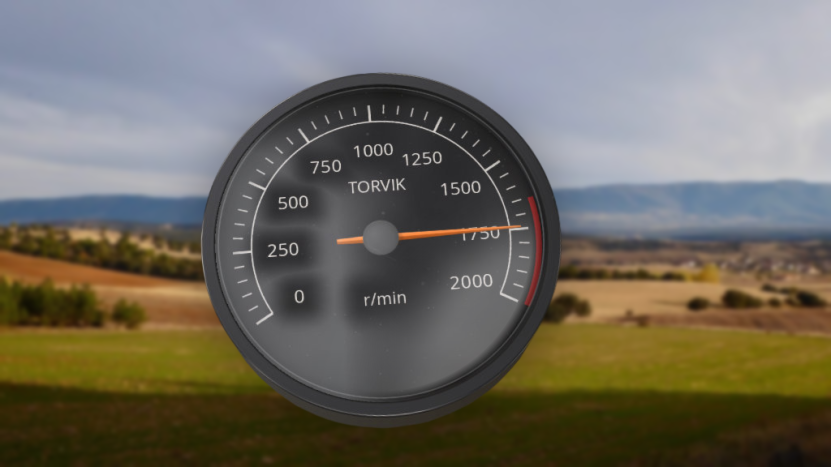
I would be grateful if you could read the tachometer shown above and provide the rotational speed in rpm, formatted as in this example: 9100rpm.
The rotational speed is 1750rpm
